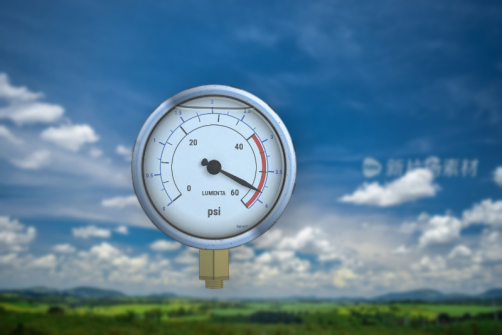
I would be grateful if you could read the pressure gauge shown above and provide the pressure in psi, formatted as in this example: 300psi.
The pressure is 55psi
